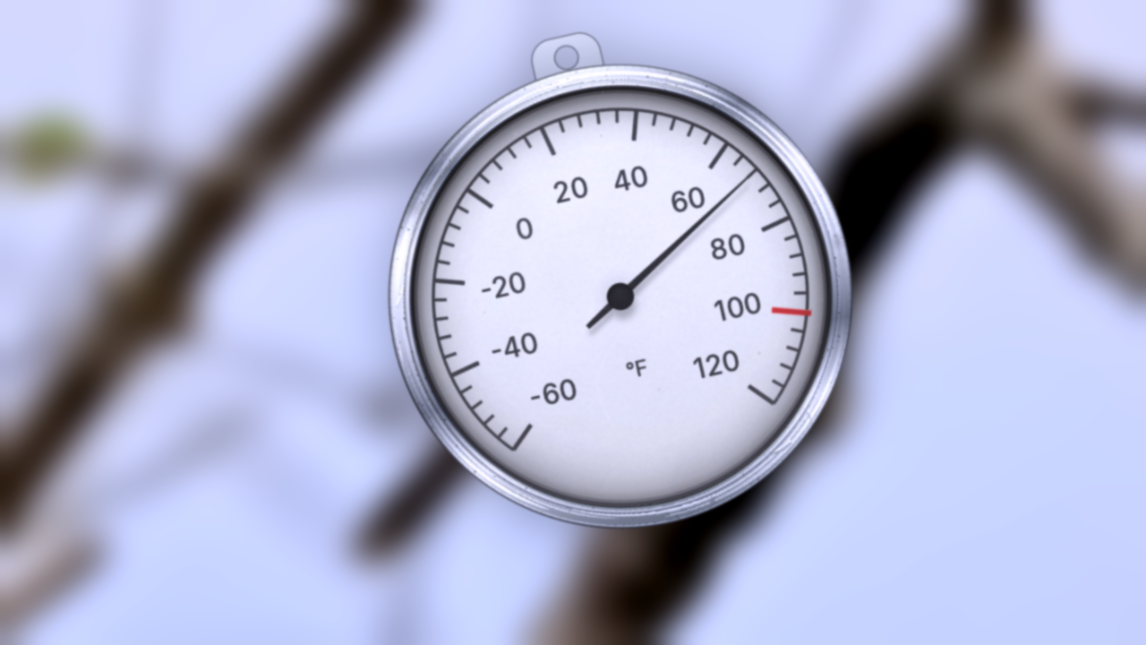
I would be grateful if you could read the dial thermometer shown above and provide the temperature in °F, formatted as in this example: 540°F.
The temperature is 68°F
